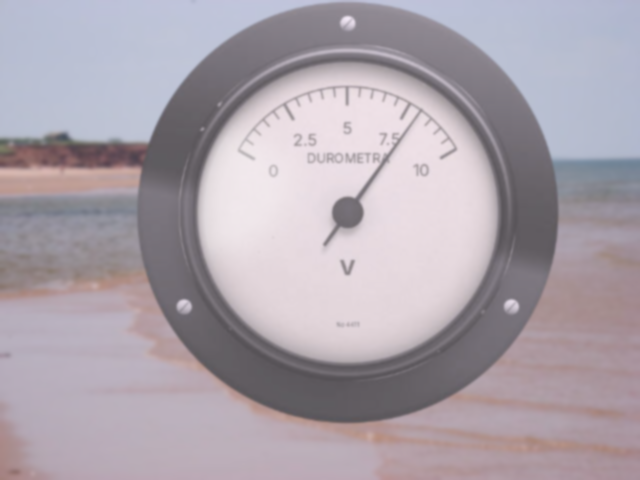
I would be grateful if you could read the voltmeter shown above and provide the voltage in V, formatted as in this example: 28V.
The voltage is 8V
